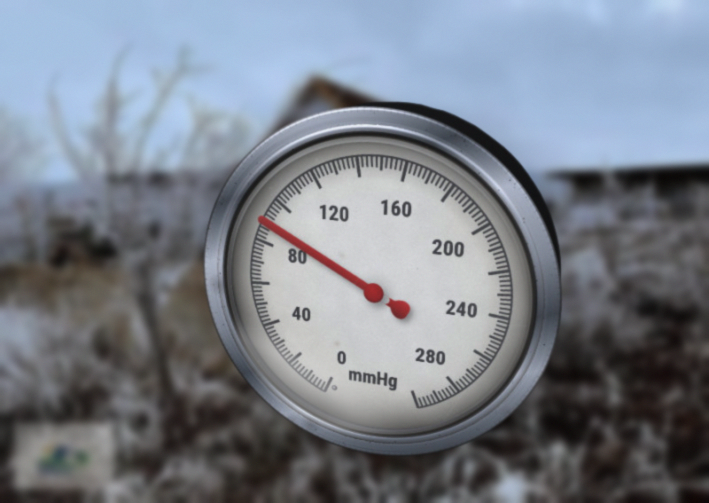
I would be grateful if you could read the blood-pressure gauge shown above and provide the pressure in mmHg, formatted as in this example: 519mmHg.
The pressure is 90mmHg
